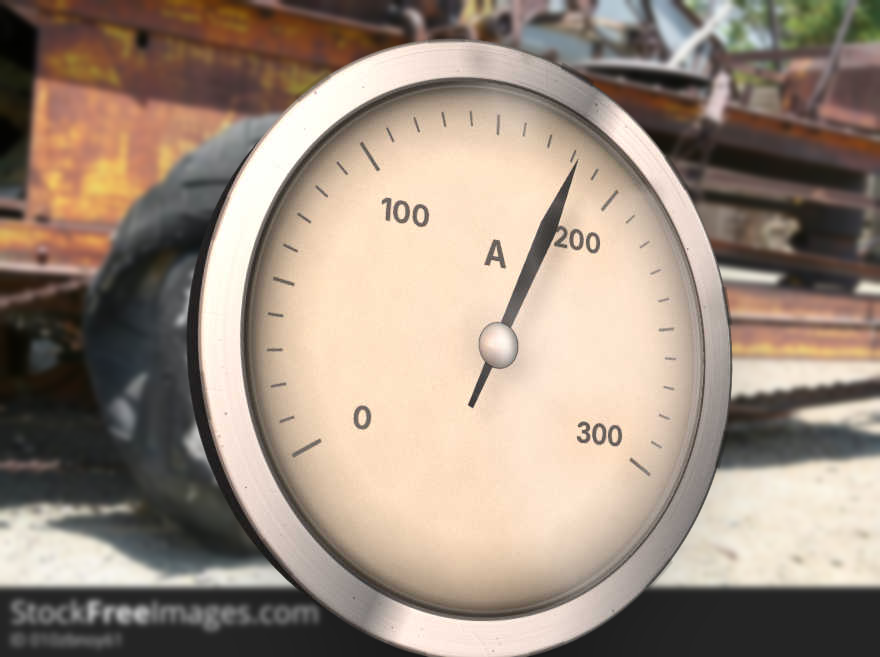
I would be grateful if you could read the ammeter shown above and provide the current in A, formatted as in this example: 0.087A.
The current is 180A
